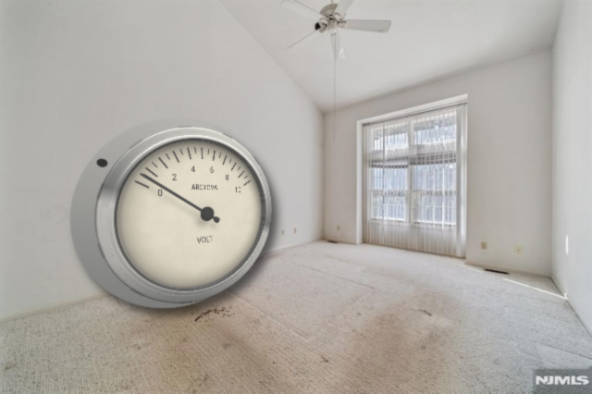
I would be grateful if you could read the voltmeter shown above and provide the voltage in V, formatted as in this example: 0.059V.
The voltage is 0.5V
